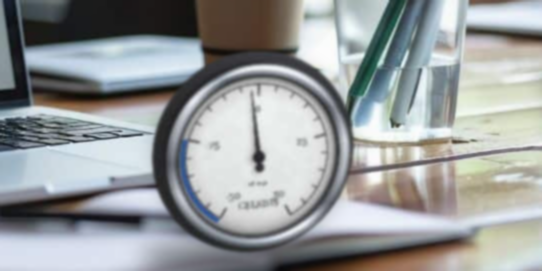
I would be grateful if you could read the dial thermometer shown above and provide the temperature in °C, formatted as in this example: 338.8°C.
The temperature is -2.5°C
